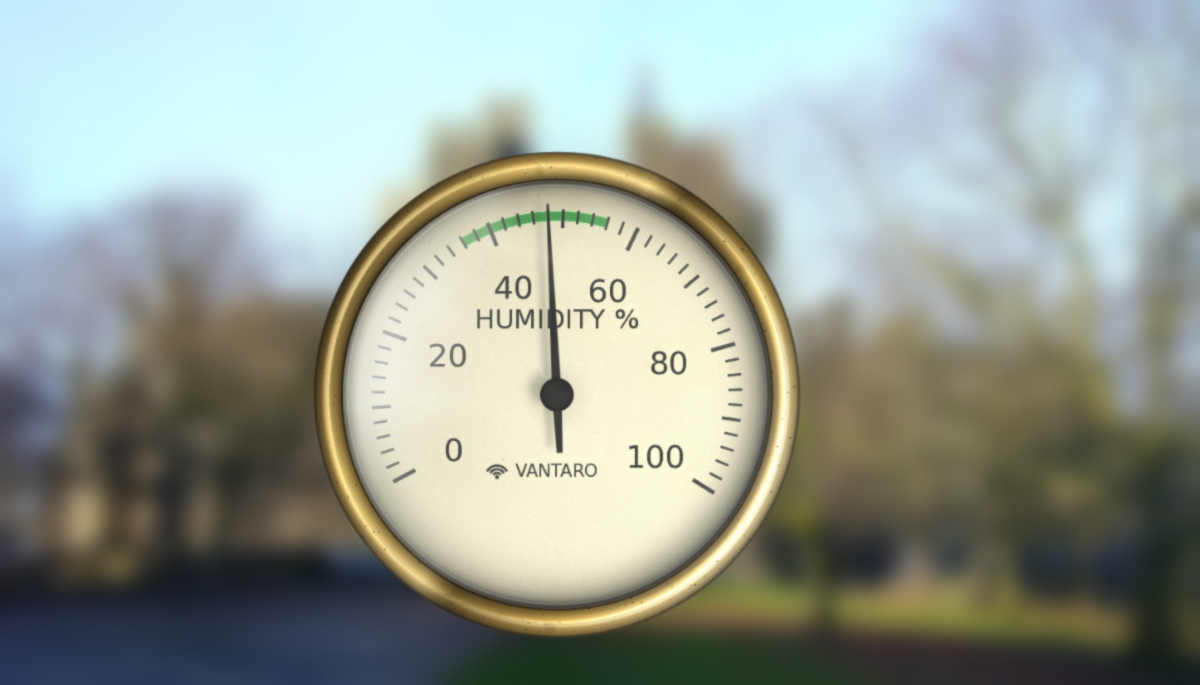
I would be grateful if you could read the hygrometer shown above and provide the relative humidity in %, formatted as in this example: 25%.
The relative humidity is 48%
